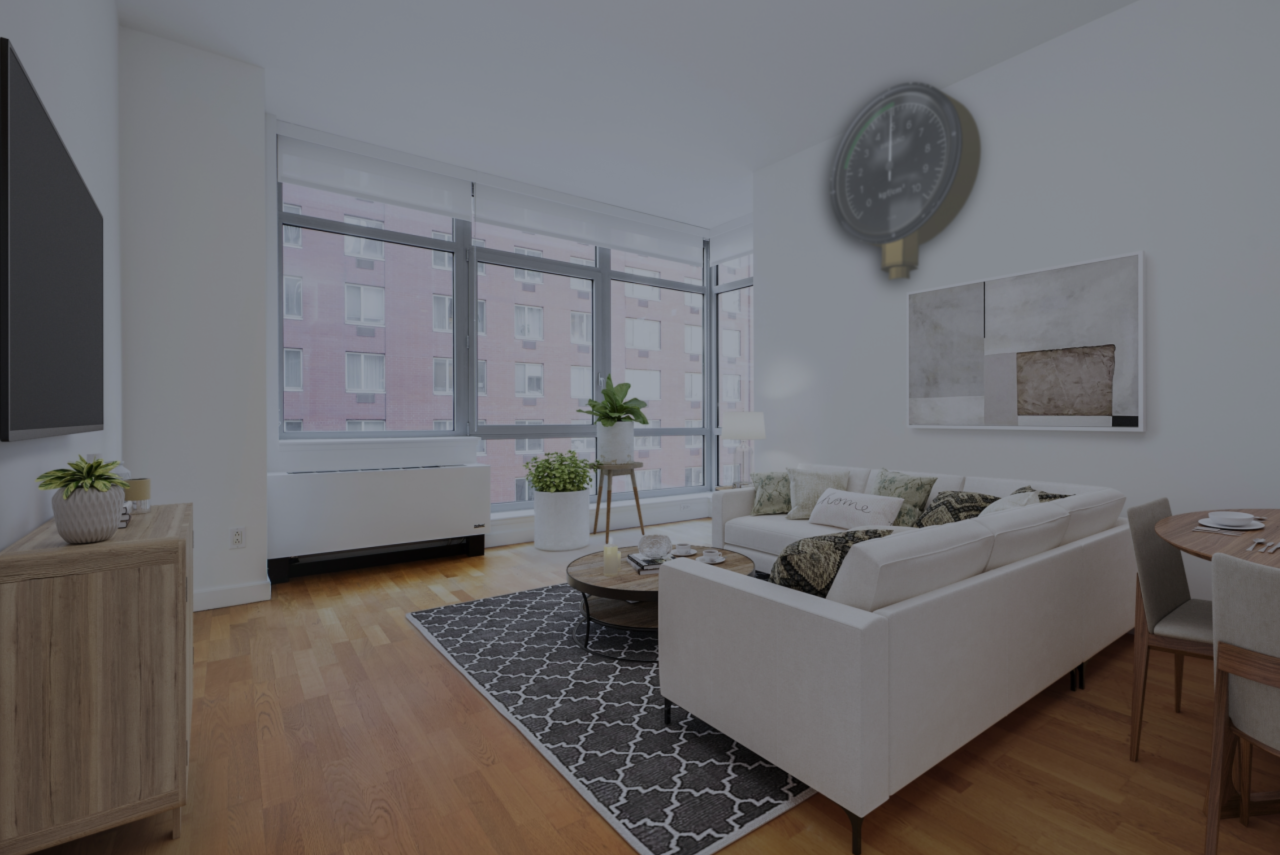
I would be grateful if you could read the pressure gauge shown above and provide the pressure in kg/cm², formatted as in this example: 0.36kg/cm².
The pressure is 5kg/cm²
